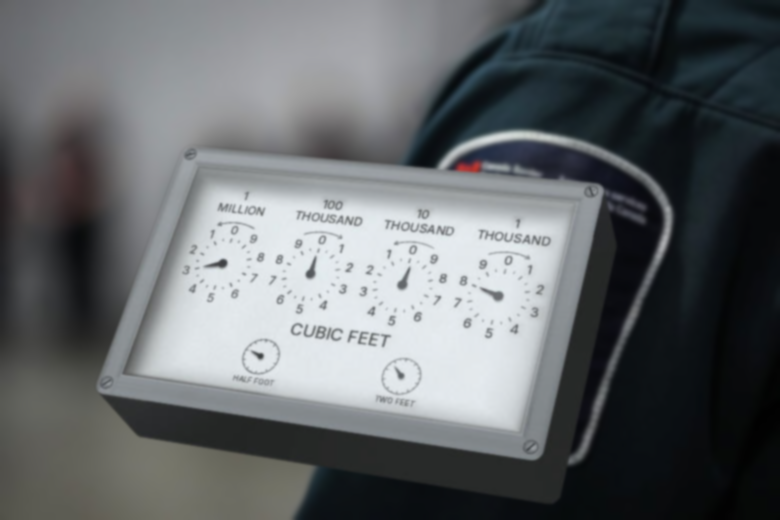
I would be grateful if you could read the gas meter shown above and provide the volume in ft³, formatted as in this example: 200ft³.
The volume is 299800ft³
